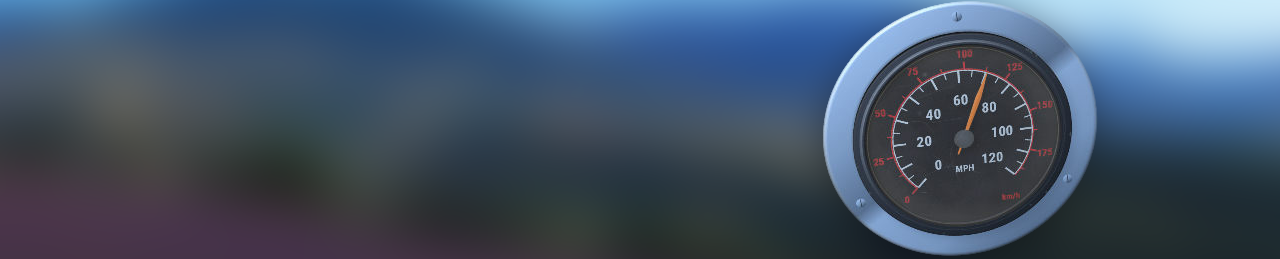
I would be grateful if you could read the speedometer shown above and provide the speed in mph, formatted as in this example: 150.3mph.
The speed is 70mph
